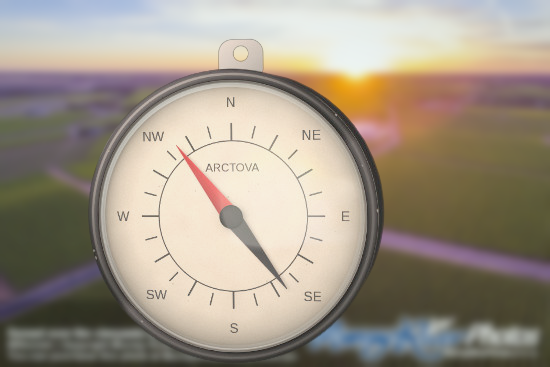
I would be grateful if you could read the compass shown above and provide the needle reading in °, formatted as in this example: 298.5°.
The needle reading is 322.5°
